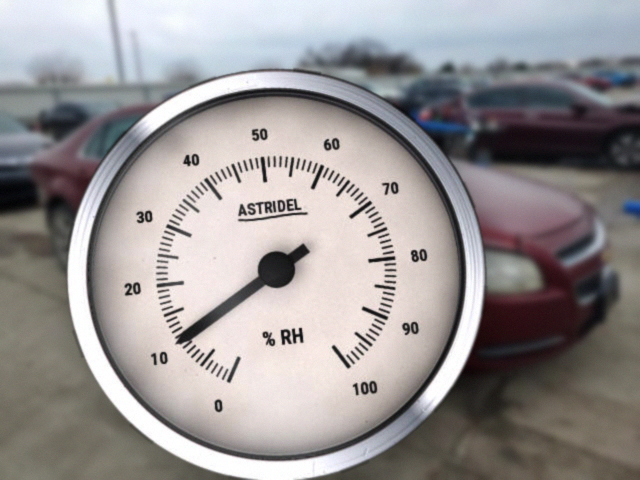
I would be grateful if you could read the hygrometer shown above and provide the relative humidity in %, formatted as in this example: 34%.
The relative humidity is 10%
